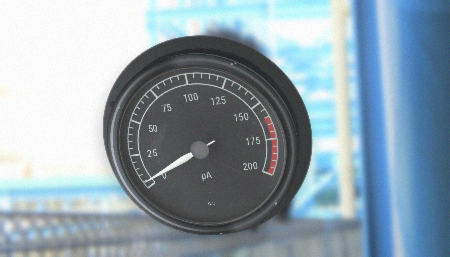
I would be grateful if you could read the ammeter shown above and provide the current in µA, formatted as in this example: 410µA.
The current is 5µA
